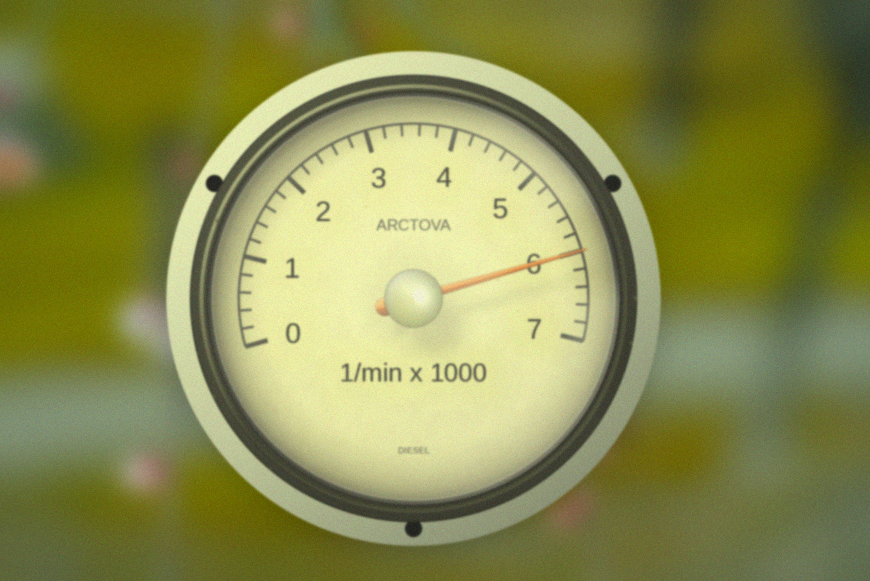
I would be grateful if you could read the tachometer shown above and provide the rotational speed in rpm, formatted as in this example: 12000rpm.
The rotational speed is 6000rpm
